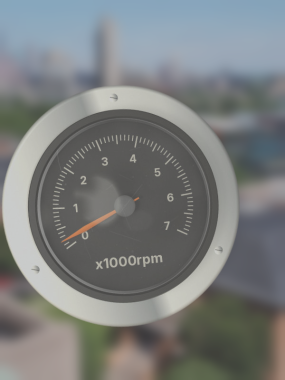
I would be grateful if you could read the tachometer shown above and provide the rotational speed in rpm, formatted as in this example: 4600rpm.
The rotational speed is 200rpm
